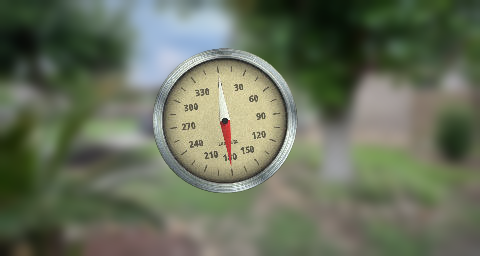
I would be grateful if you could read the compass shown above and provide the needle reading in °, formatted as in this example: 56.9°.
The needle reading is 180°
